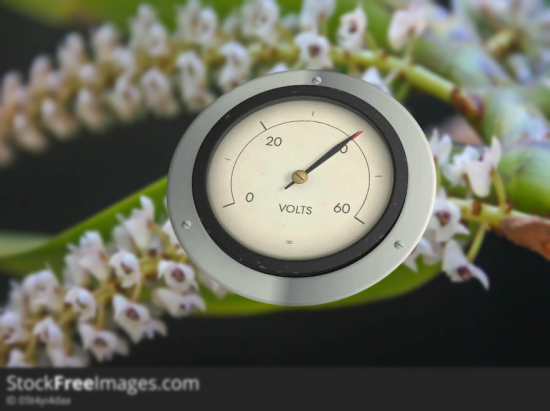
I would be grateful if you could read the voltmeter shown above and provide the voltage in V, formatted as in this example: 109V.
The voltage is 40V
